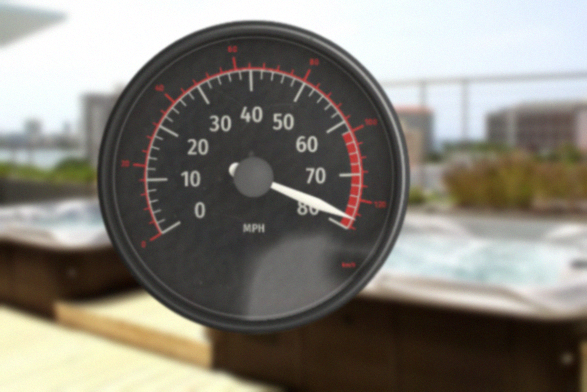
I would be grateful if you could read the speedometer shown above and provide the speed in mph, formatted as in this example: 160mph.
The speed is 78mph
